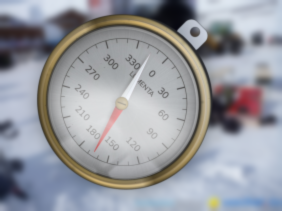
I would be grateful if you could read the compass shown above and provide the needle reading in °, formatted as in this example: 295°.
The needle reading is 165°
